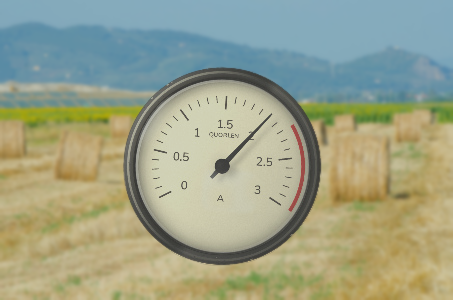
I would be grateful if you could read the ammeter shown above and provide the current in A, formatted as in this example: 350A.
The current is 2A
